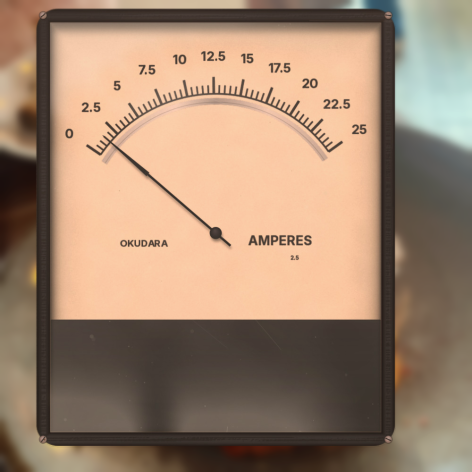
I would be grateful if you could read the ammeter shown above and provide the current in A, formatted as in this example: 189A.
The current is 1.5A
